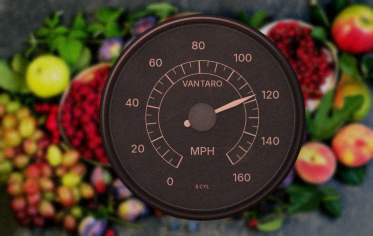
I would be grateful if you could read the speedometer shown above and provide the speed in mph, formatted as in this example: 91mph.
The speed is 117.5mph
